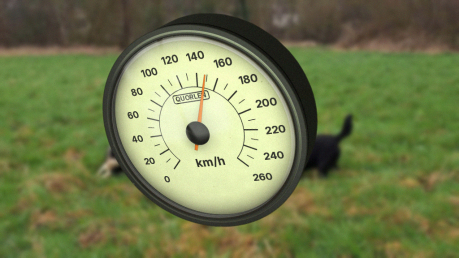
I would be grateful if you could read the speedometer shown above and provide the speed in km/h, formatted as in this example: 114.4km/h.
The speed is 150km/h
